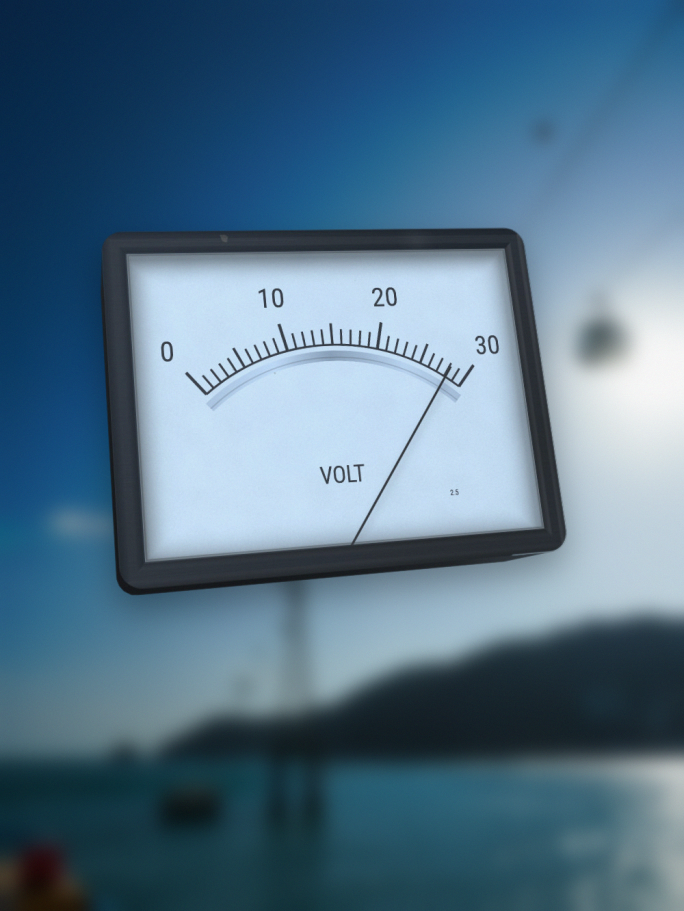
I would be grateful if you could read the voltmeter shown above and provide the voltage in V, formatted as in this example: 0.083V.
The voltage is 28V
